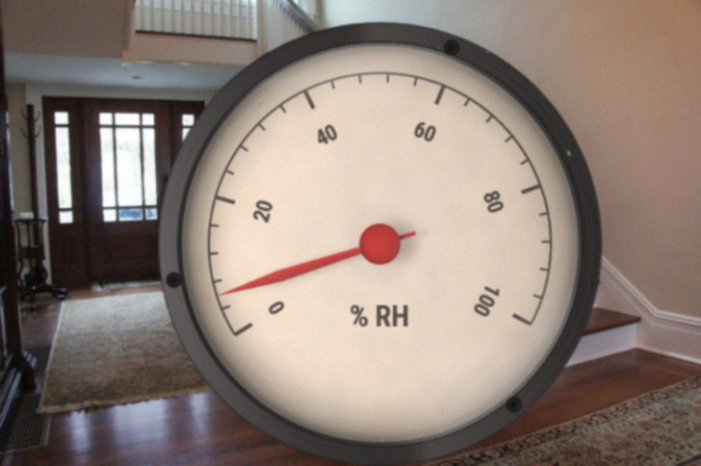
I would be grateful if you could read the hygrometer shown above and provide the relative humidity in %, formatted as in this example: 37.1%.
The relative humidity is 6%
